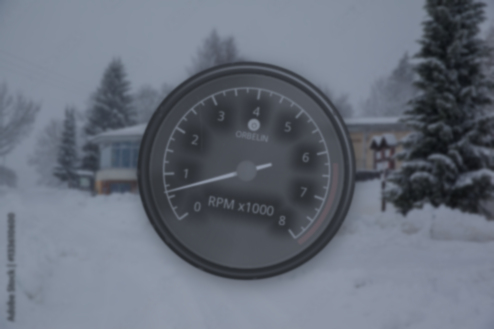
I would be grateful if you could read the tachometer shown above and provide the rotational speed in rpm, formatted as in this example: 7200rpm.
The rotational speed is 625rpm
